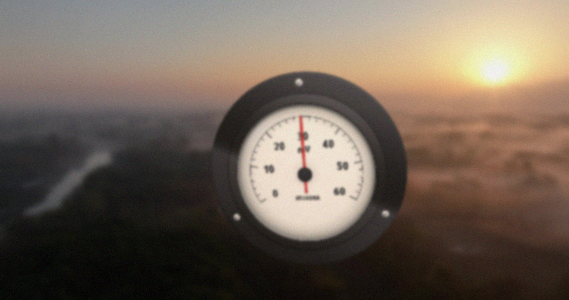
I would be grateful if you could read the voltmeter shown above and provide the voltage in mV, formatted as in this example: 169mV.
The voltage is 30mV
